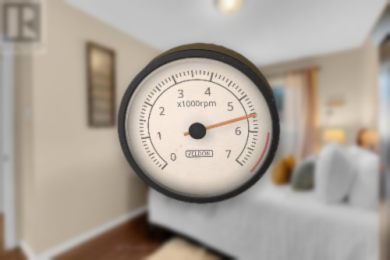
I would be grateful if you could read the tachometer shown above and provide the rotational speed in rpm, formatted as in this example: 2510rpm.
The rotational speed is 5500rpm
